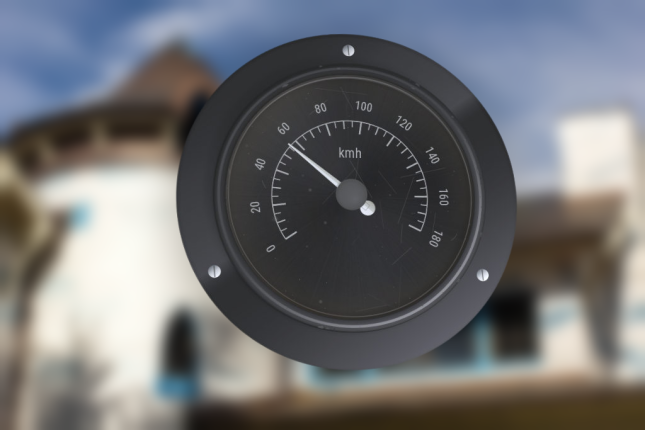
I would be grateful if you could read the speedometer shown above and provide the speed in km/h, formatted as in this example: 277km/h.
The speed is 55km/h
